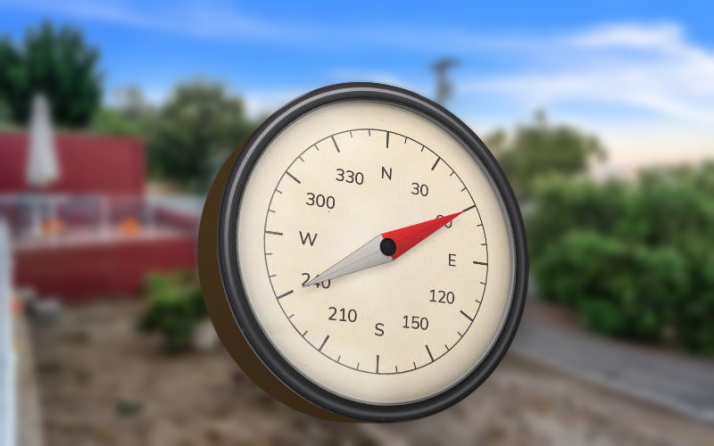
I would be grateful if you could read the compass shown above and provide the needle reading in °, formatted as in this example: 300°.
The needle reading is 60°
